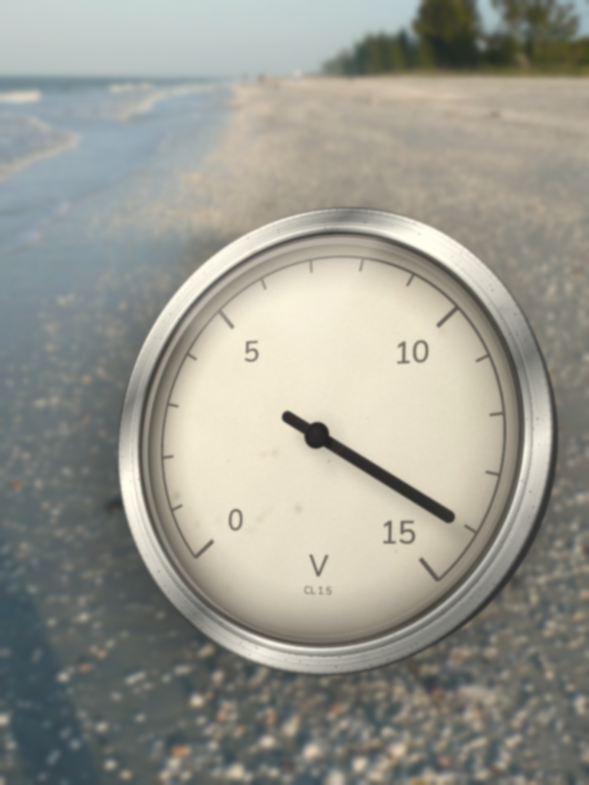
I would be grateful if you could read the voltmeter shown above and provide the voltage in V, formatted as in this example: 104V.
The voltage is 14V
